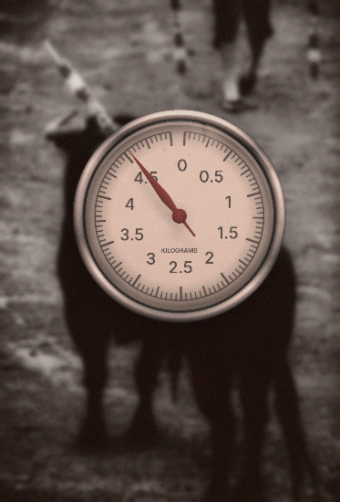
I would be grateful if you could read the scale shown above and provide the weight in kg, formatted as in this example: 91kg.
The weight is 4.55kg
